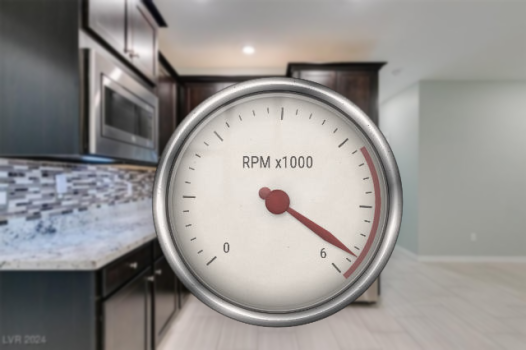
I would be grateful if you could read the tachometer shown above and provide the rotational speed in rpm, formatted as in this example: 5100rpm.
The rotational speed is 5700rpm
